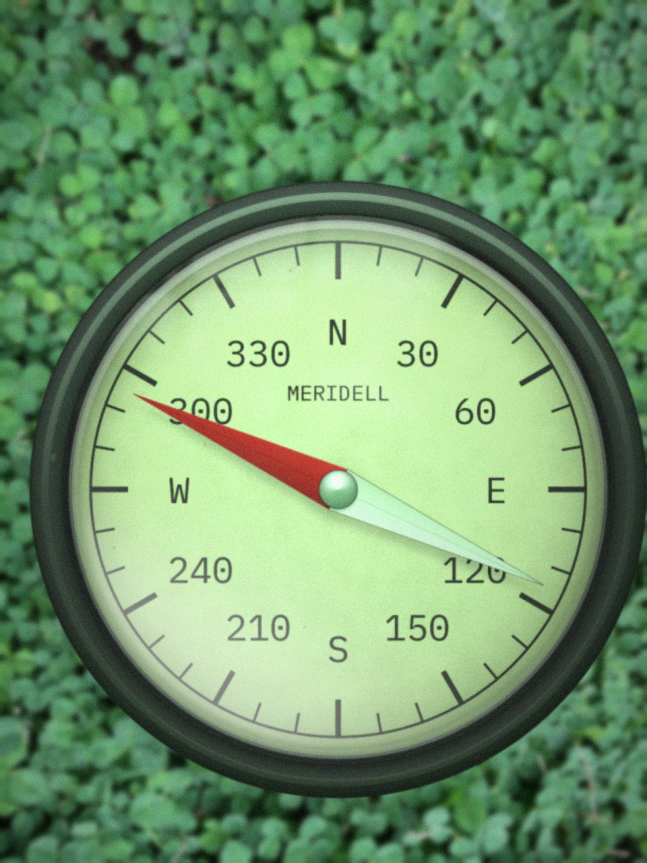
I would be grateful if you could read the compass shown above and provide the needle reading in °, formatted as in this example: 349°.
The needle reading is 295°
